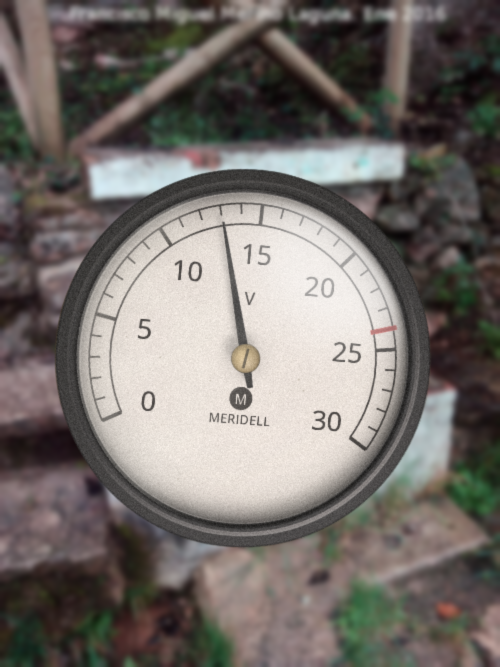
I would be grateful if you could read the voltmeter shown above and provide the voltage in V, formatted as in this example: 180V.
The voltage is 13V
